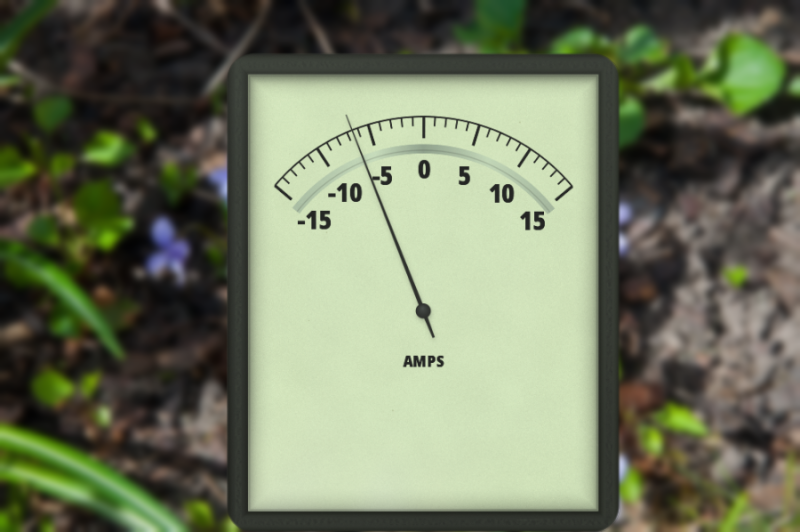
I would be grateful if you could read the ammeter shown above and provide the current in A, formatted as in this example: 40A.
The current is -6.5A
